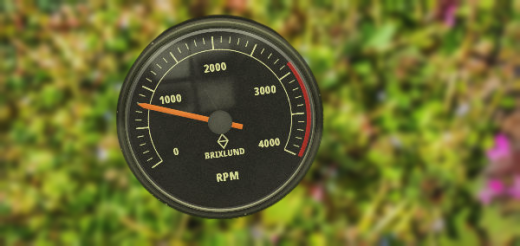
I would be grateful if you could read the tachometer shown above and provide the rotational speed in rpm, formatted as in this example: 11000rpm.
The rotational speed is 800rpm
